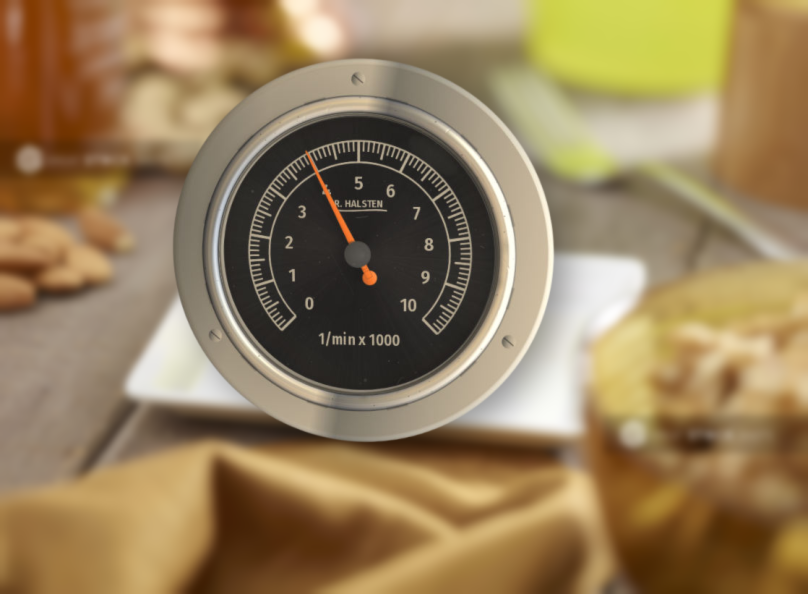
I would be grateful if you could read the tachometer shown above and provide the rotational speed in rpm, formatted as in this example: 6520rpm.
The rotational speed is 4000rpm
